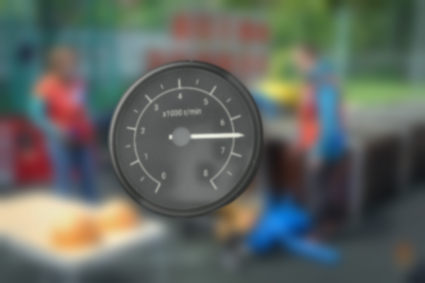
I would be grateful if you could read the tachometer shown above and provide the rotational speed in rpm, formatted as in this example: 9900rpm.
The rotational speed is 6500rpm
